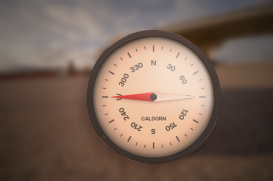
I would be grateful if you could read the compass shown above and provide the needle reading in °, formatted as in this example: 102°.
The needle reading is 270°
